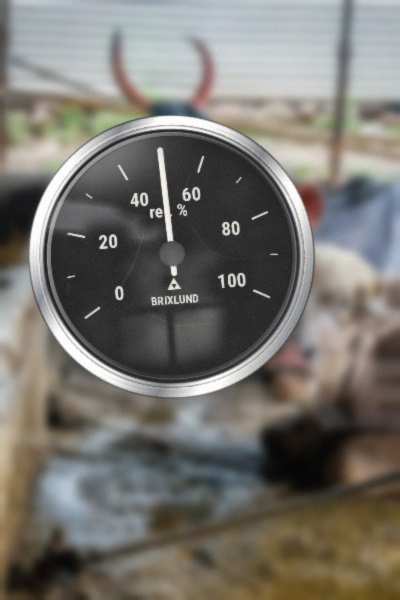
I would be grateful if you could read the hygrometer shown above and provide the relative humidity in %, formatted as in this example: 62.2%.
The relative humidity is 50%
